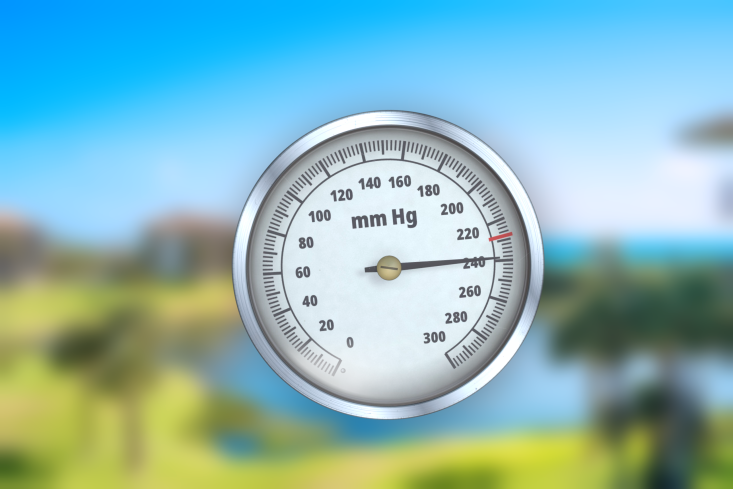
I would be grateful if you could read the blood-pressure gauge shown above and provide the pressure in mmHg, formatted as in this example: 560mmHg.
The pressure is 238mmHg
